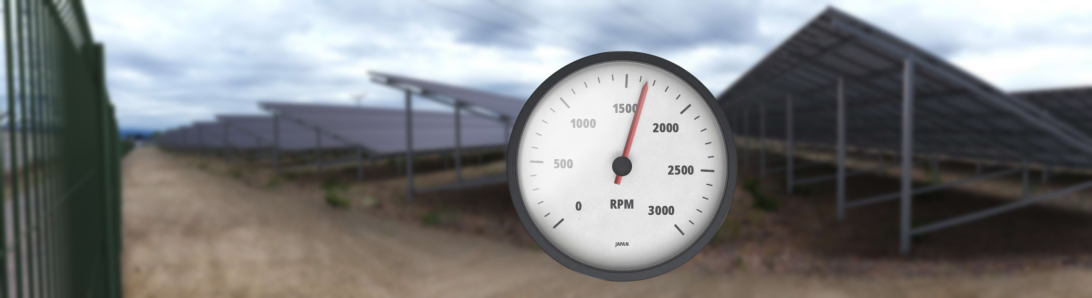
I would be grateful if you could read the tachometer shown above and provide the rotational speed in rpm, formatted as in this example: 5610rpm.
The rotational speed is 1650rpm
